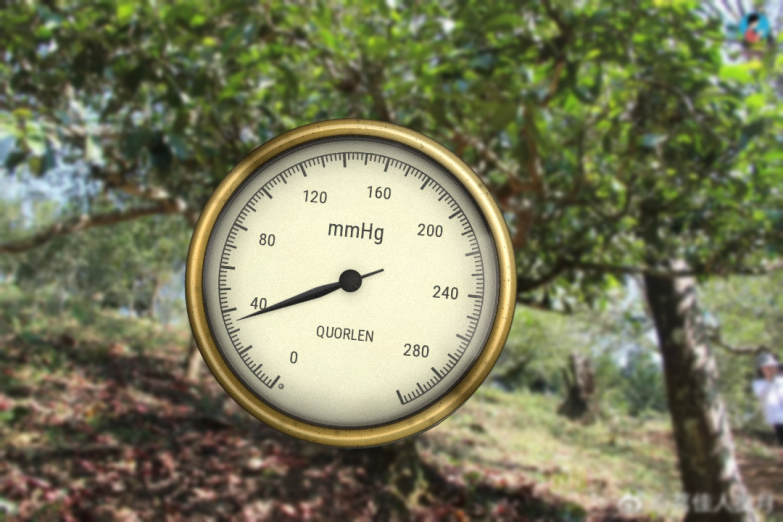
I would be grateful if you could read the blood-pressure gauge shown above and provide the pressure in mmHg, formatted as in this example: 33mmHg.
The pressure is 34mmHg
